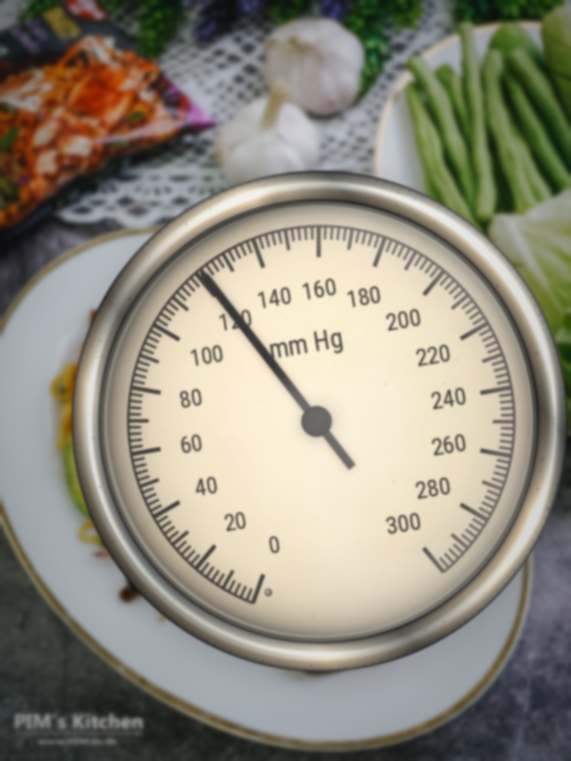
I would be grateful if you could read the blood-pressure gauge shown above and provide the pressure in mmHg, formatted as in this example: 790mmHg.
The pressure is 122mmHg
